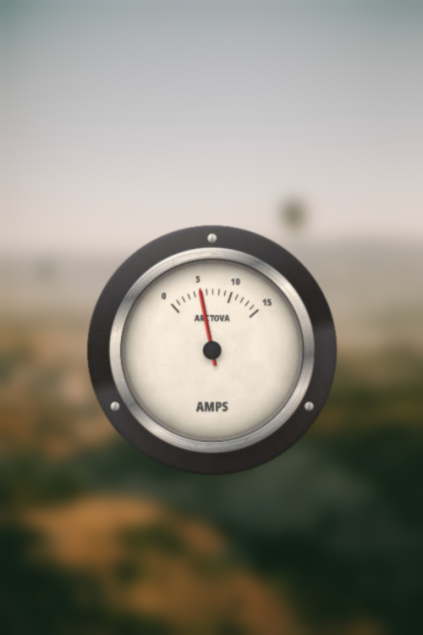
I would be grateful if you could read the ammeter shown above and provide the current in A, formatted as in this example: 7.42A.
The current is 5A
